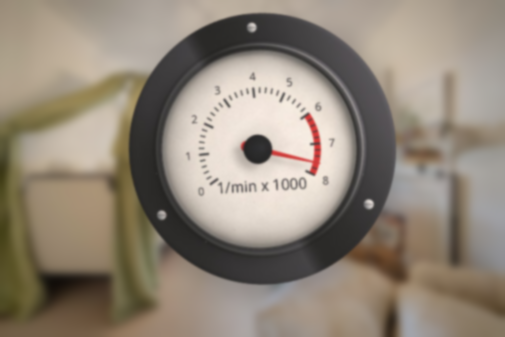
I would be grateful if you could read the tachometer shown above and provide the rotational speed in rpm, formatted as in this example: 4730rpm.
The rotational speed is 7600rpm
